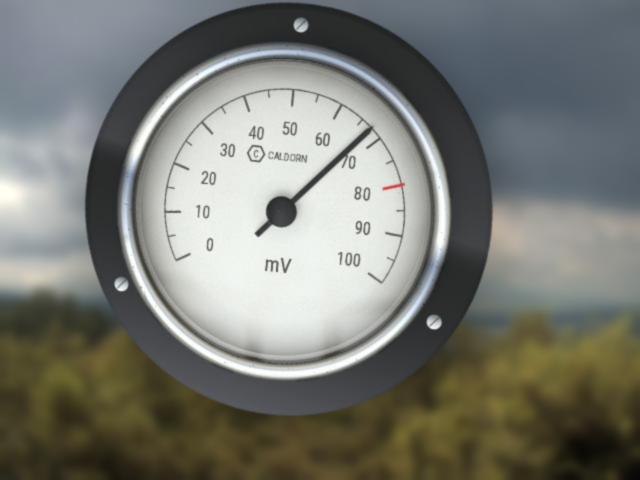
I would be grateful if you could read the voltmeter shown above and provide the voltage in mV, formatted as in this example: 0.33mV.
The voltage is 67.5mV
